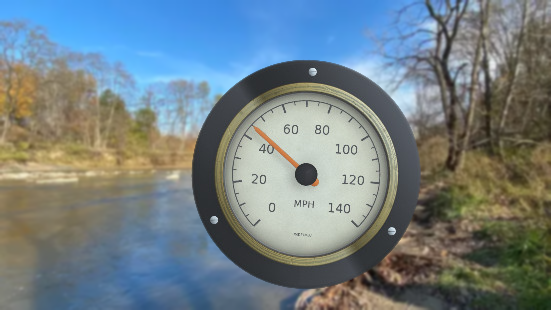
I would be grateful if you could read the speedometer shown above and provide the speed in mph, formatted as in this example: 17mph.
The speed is 45mph
